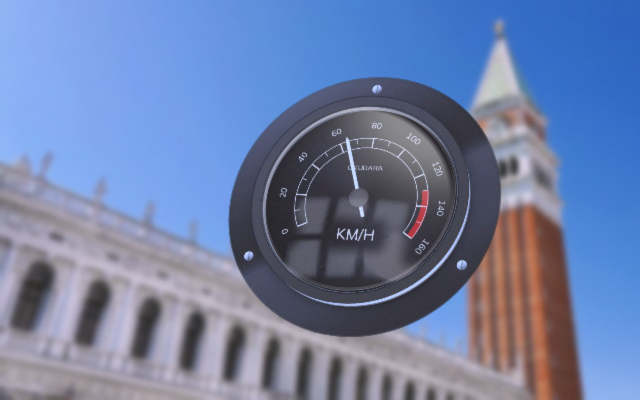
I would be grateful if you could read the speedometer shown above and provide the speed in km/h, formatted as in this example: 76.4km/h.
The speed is 65km/h
